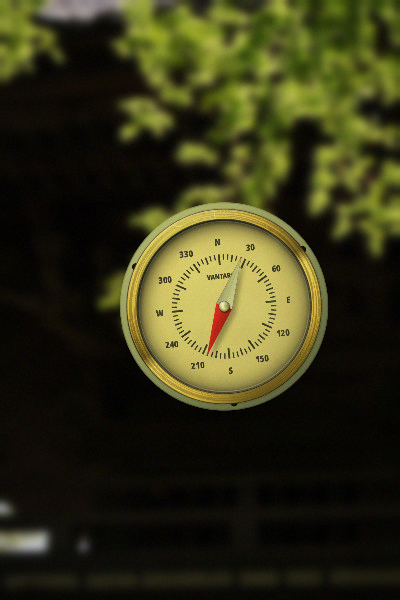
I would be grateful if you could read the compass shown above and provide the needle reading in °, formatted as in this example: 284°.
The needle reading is 205°
